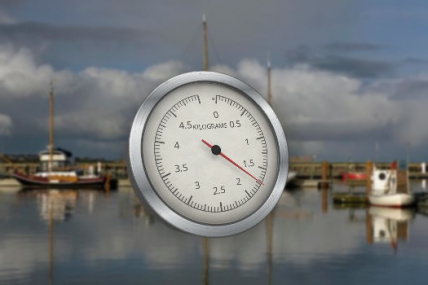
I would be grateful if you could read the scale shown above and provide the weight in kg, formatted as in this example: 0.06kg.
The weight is 1.75kg
